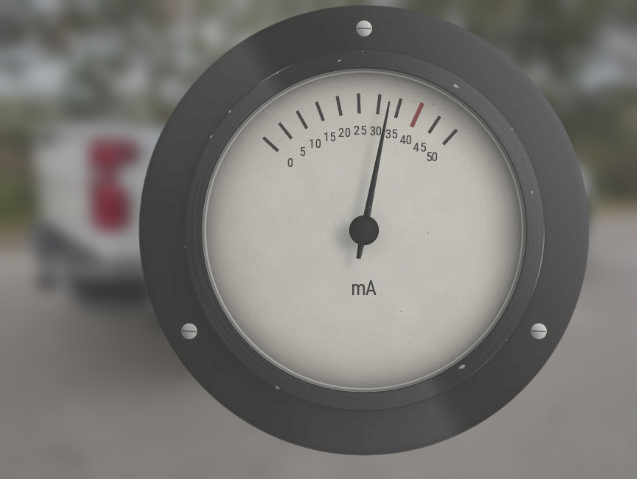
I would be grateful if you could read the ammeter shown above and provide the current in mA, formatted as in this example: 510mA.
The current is 32.5mA
